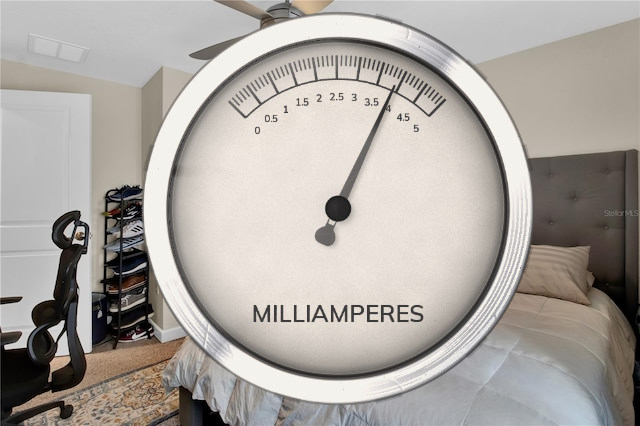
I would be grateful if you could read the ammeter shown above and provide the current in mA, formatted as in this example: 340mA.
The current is 3.9mA
